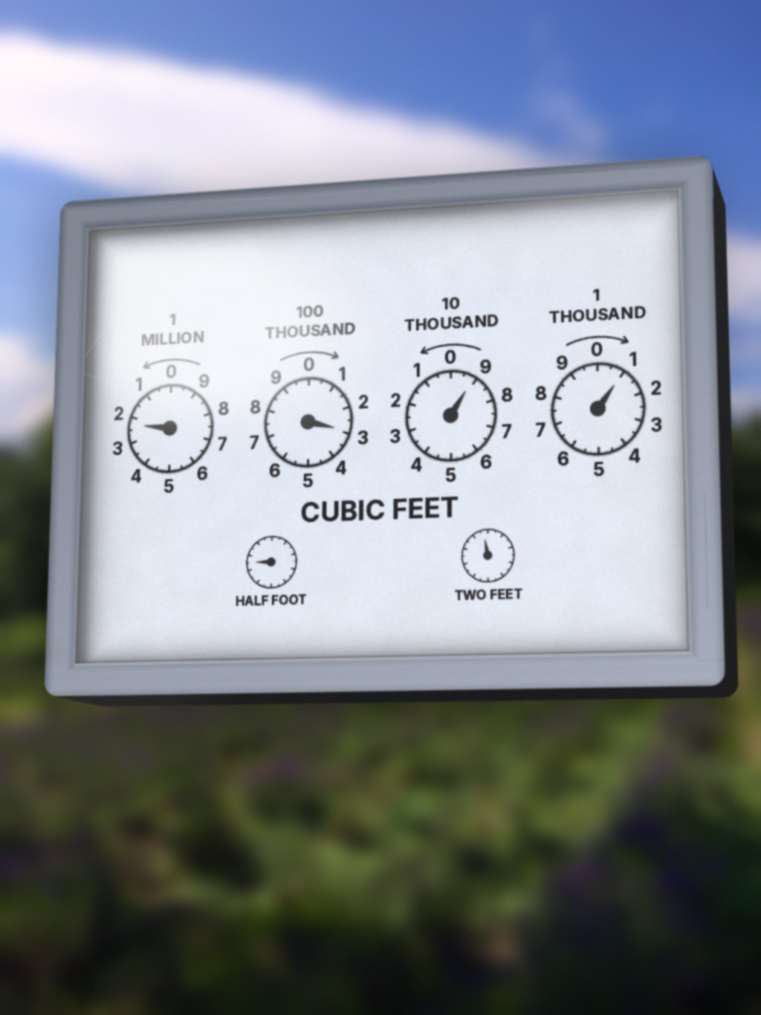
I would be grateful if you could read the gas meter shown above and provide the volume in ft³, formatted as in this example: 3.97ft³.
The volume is 229100ft³
